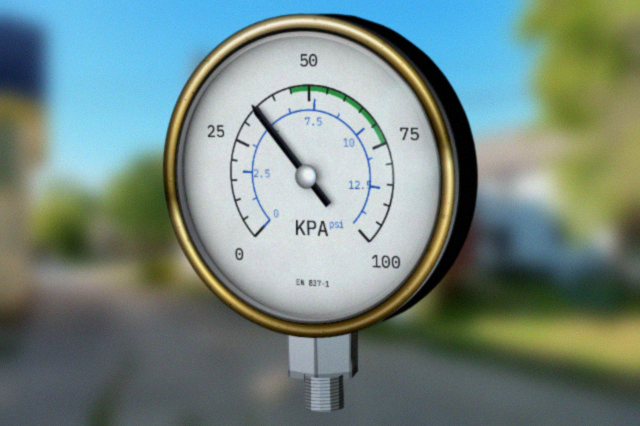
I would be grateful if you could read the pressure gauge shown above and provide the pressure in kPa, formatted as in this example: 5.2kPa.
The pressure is 35kPa
